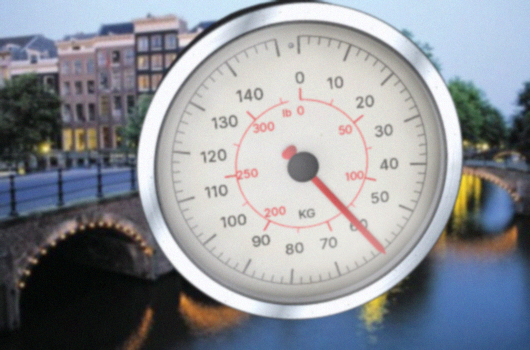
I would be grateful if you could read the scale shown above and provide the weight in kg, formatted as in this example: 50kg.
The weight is 60kg
